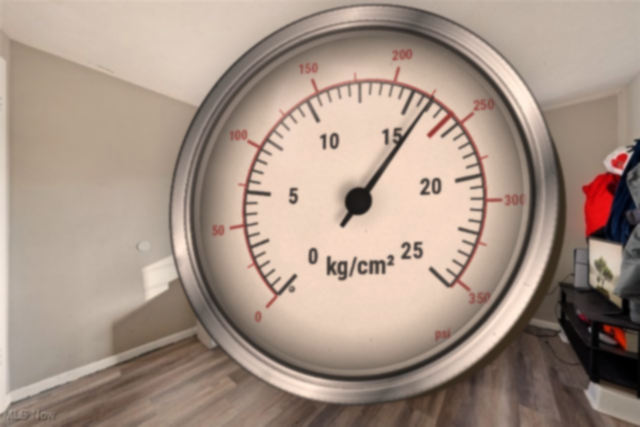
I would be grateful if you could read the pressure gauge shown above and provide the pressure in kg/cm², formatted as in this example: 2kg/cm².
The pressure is 16kg/cm²
